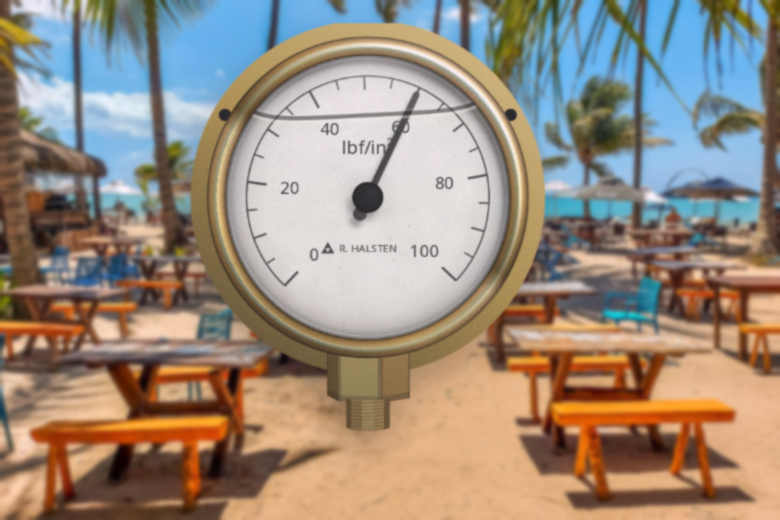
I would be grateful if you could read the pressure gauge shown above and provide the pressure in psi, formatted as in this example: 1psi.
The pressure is 60psi
